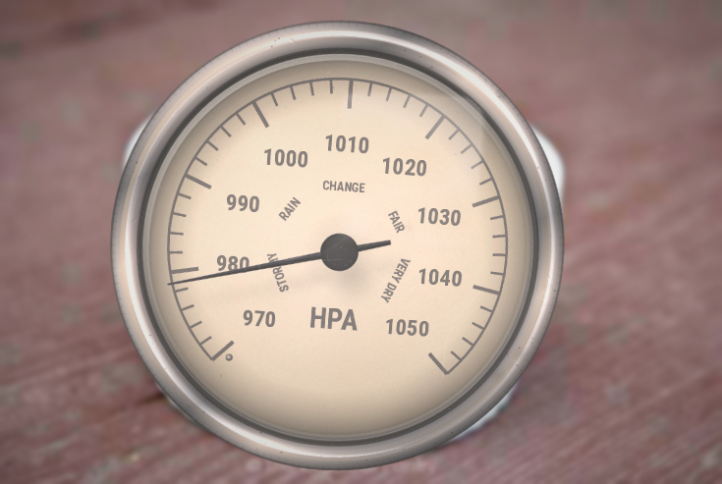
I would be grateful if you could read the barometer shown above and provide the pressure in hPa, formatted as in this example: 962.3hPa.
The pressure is 979hPa
